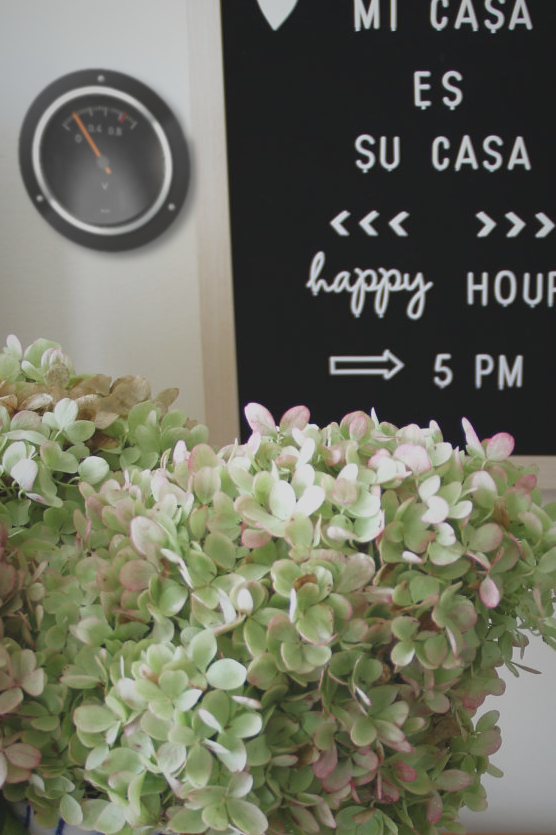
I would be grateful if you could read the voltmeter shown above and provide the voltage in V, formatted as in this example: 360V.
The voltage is 0.2V
